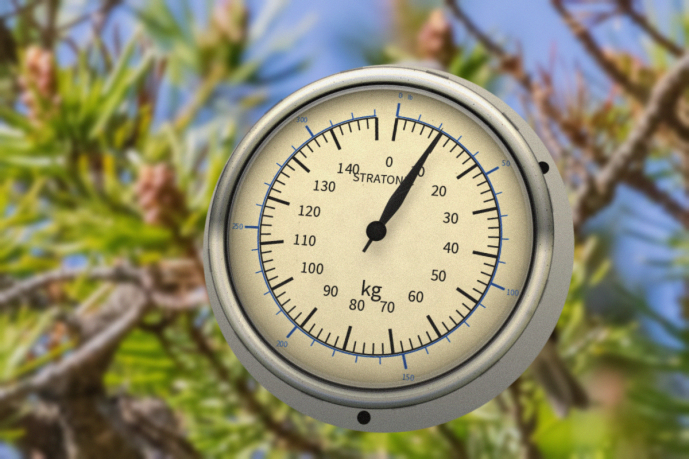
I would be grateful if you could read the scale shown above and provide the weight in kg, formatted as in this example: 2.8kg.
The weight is 10kg
